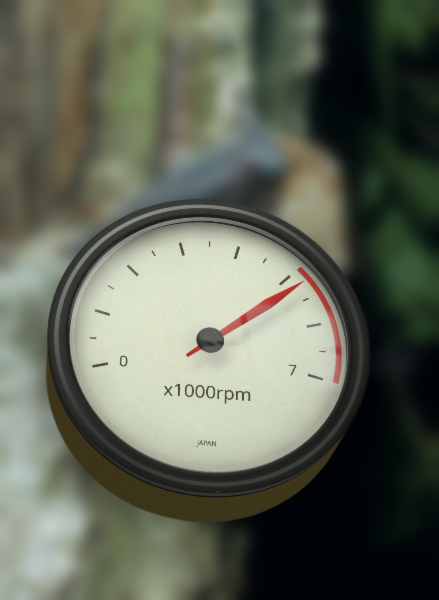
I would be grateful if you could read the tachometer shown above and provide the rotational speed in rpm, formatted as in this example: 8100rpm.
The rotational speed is 5250rpm
